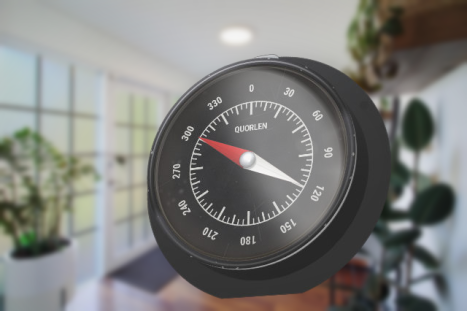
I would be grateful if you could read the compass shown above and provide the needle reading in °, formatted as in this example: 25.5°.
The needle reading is 300°
